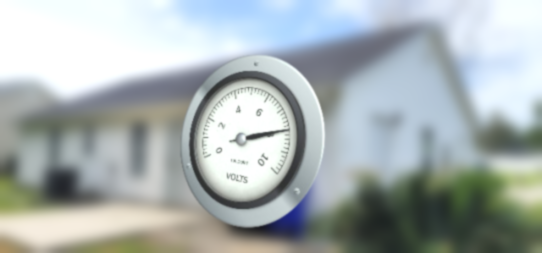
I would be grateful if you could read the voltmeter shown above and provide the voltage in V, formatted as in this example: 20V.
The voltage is 8V
